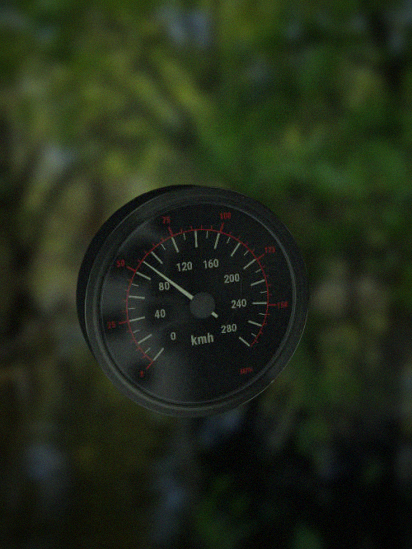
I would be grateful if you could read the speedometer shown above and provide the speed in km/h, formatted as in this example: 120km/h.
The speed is 90km/h
